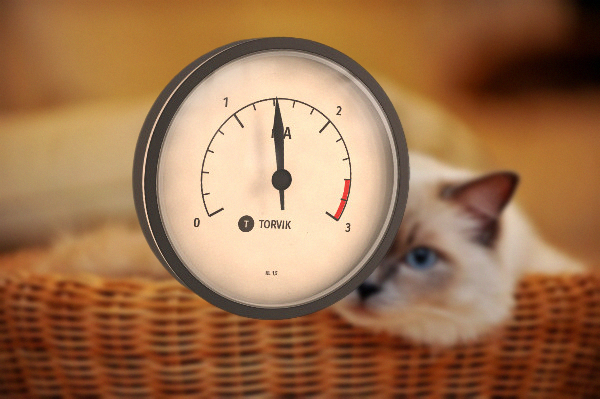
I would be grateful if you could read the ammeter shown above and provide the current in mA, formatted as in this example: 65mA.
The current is 1.4mA
